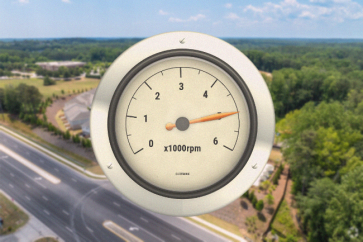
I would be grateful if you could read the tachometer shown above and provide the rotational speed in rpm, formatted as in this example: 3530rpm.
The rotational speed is 5000rpm
